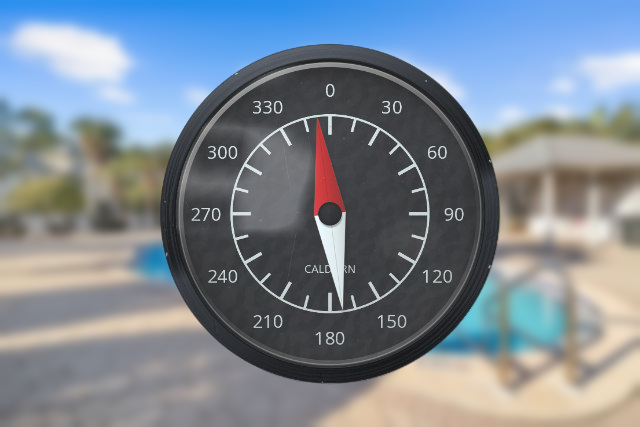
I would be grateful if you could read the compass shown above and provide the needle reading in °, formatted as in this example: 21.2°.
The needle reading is 352.5°
